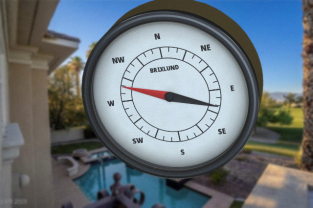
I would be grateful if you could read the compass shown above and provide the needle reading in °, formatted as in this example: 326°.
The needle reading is 290°
